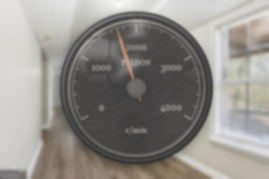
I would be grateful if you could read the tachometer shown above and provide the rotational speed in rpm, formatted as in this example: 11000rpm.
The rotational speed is 1700rpm
